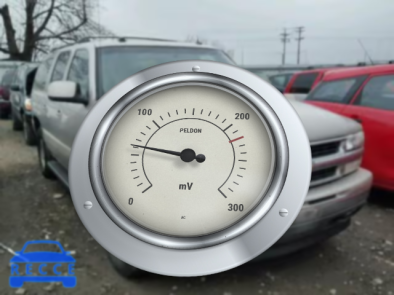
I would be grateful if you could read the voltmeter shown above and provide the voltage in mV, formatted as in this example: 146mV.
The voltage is 60mV
